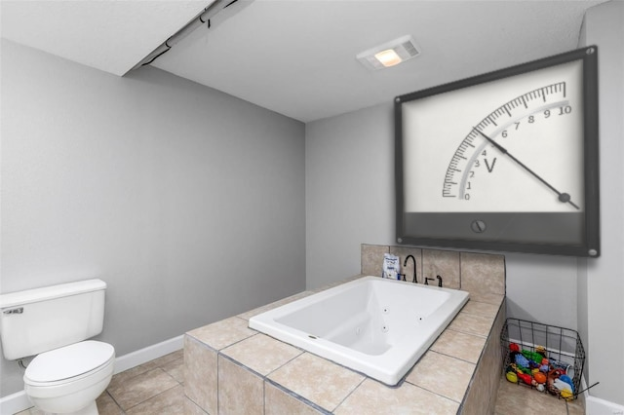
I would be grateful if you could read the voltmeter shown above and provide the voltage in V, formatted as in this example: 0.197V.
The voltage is 5V
